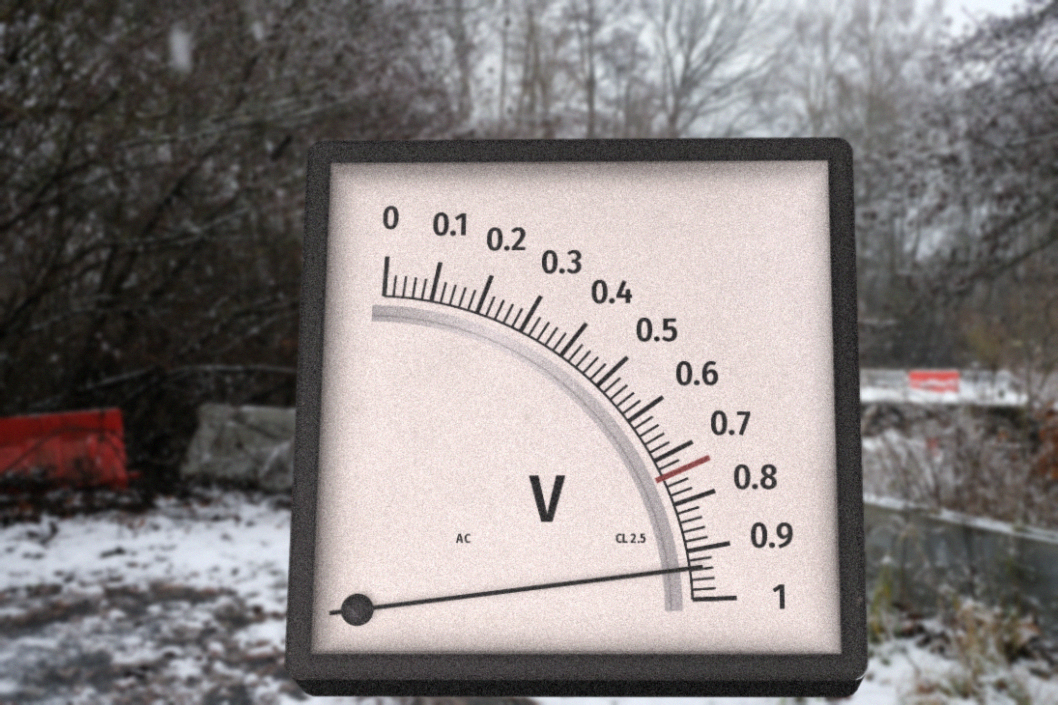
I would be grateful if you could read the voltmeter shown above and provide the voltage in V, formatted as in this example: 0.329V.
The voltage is 0.94V
